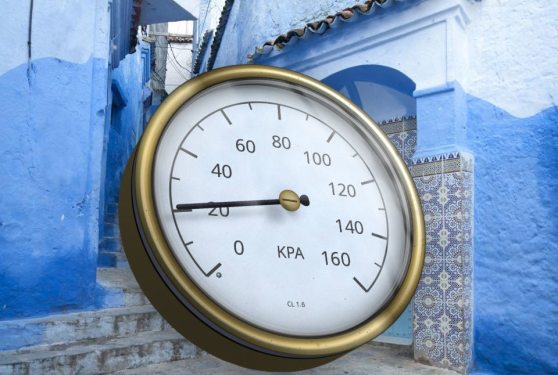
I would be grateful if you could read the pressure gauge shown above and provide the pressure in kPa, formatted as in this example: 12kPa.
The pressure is 20kPa
